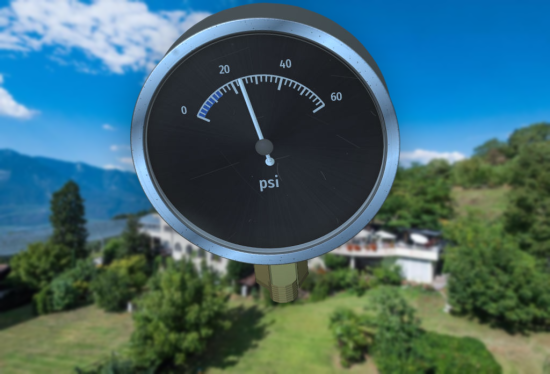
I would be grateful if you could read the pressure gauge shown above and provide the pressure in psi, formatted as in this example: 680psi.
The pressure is 24psi
